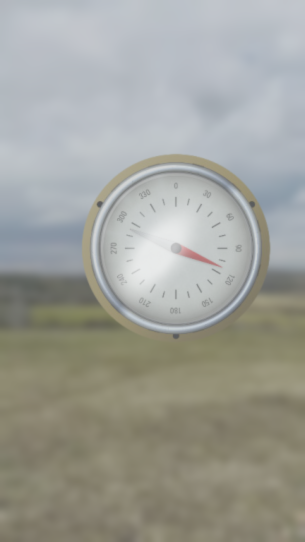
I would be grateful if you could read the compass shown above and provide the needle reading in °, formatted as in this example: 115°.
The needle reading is 112.5°
